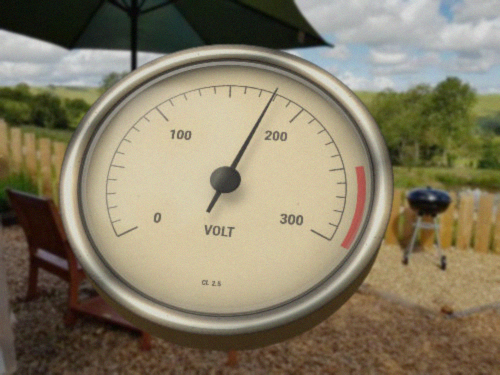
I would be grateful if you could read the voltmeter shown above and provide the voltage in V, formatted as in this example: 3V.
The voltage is 180V
